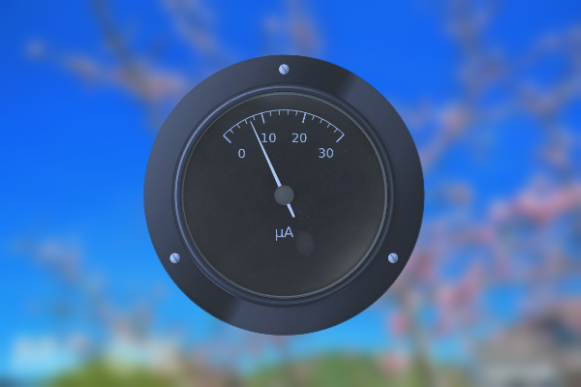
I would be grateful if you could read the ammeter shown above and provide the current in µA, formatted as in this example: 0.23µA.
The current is 7µA
